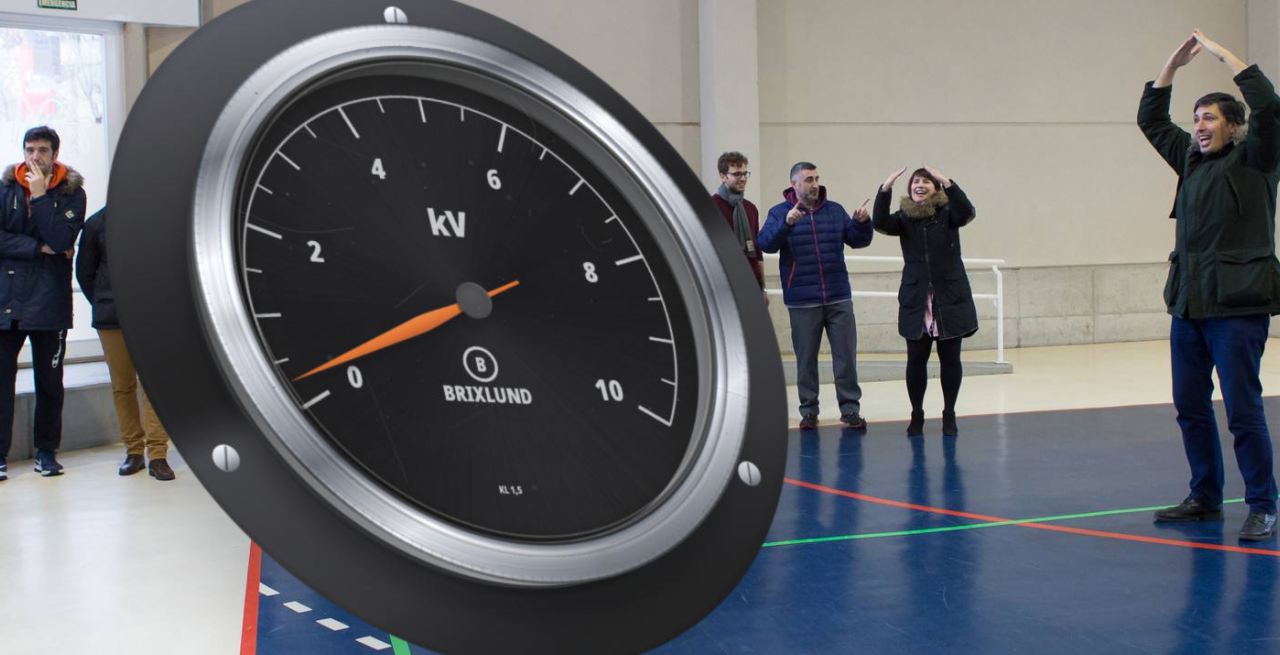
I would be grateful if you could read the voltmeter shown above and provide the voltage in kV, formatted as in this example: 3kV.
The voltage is 0.25kV
